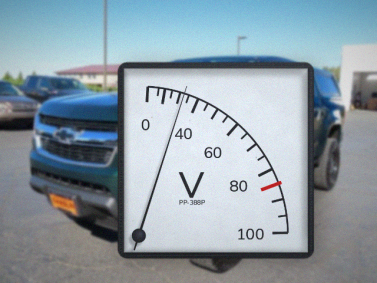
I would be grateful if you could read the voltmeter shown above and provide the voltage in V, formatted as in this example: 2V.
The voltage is 32.5V
